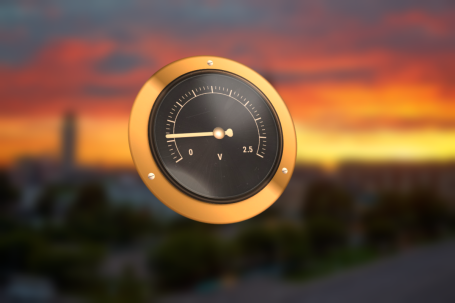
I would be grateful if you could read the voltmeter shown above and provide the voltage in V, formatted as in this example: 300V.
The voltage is 0.3V
